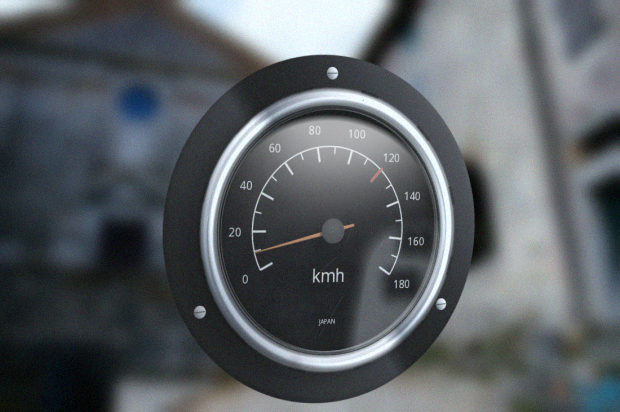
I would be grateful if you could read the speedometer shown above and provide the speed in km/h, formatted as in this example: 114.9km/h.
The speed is 10km/h
